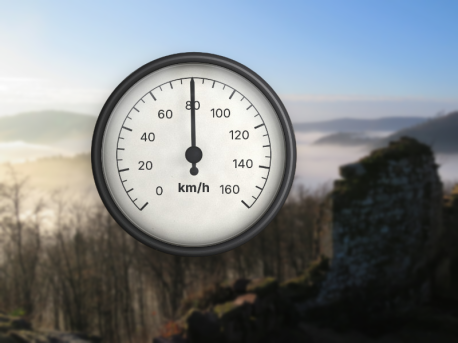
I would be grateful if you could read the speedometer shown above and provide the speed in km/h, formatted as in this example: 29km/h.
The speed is 80km/h
